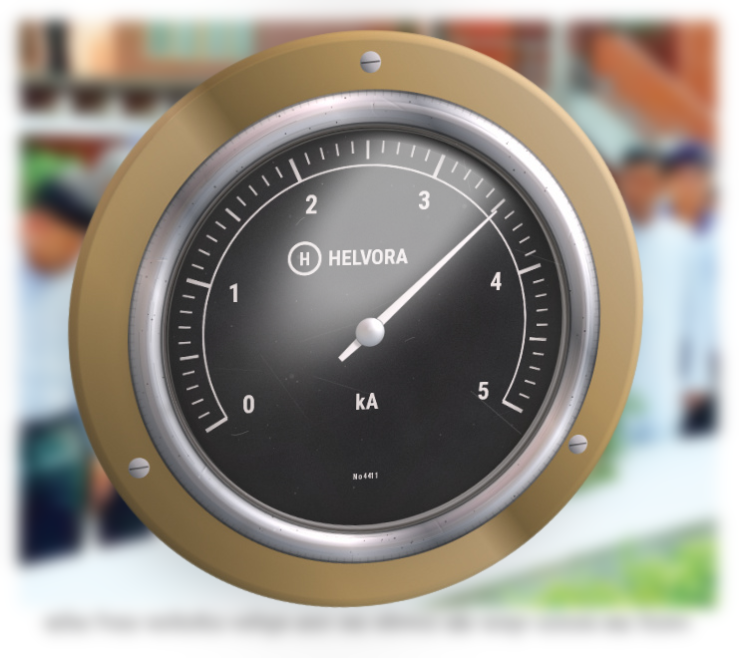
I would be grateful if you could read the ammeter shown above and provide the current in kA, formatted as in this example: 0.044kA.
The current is 3.5kA
